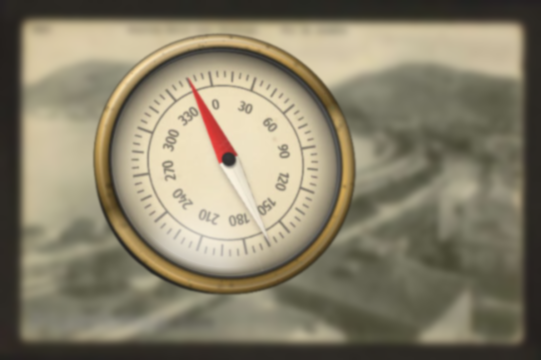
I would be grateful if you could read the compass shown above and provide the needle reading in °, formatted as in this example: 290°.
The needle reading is 345°
